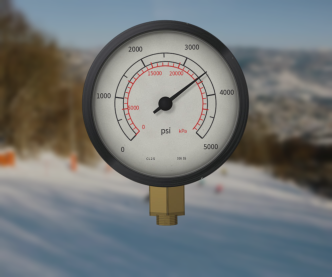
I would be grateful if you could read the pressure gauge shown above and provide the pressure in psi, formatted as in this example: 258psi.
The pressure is 3500psi
